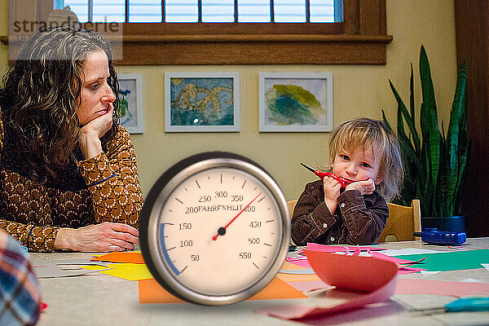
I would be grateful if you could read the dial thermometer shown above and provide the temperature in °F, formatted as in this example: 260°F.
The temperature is 387.5°F
